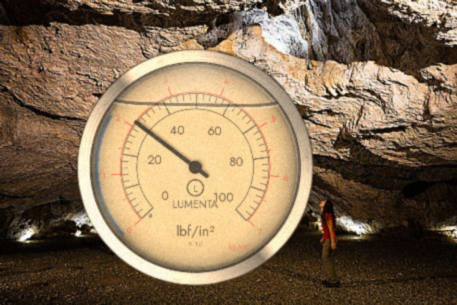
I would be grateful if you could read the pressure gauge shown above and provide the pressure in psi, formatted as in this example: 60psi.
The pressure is 30psi
